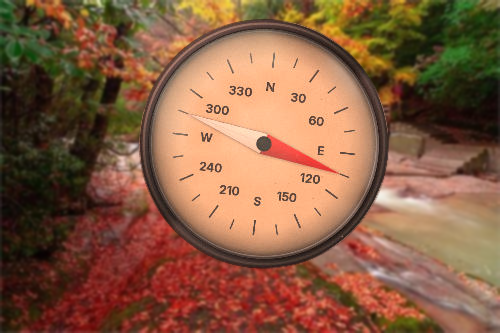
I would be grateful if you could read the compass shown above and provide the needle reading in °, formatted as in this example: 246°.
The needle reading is 105°
